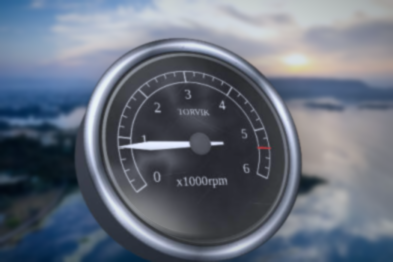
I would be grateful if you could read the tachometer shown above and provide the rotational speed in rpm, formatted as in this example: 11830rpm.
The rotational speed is 800rpm
